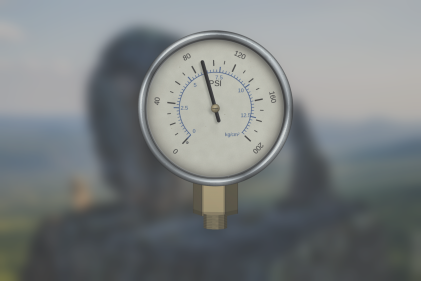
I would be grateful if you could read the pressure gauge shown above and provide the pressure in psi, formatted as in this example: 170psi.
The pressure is 90psi
